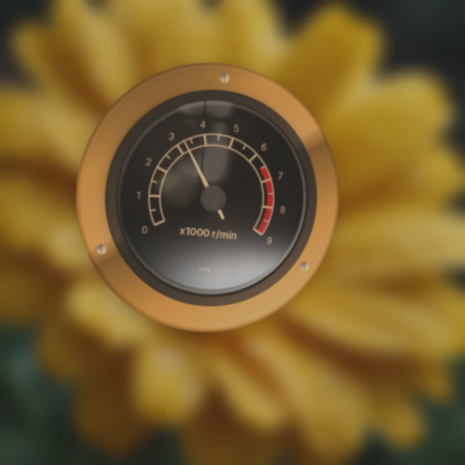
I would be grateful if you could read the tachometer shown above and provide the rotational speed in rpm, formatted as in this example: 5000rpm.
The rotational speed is 3250rpm
